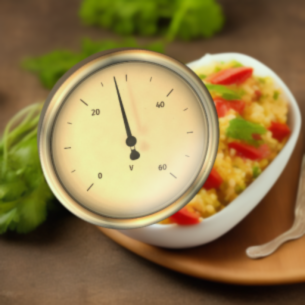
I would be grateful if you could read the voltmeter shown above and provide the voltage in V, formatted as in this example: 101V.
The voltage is 27.5V
